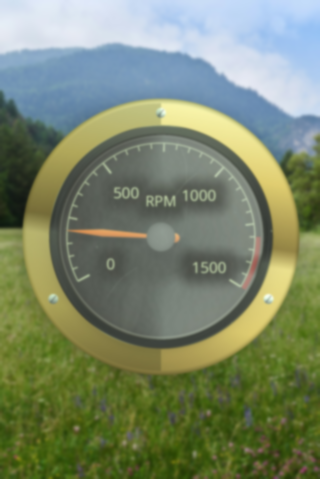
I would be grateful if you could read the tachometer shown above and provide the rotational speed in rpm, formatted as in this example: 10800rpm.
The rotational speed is 200rpm
